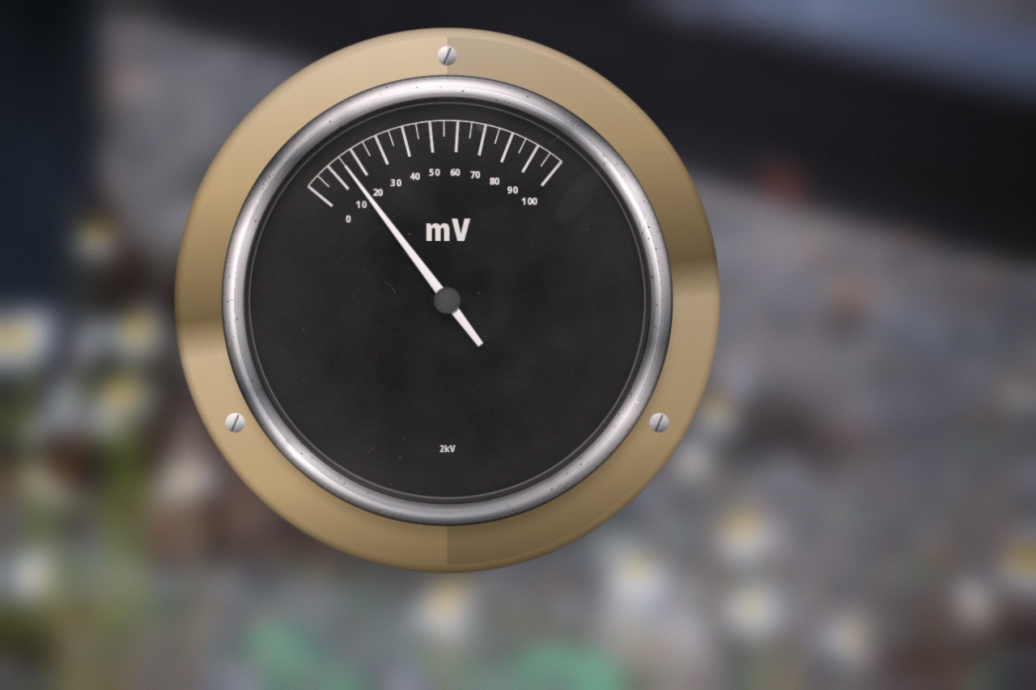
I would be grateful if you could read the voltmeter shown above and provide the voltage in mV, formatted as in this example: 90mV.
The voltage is 15mV
